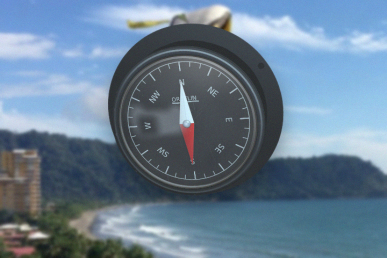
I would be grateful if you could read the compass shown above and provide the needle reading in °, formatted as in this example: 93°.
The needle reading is 180°
